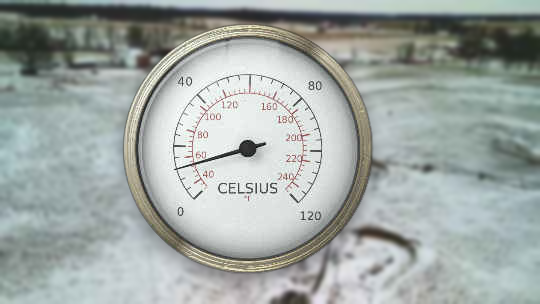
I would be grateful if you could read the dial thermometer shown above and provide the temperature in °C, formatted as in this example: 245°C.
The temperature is 12°C
